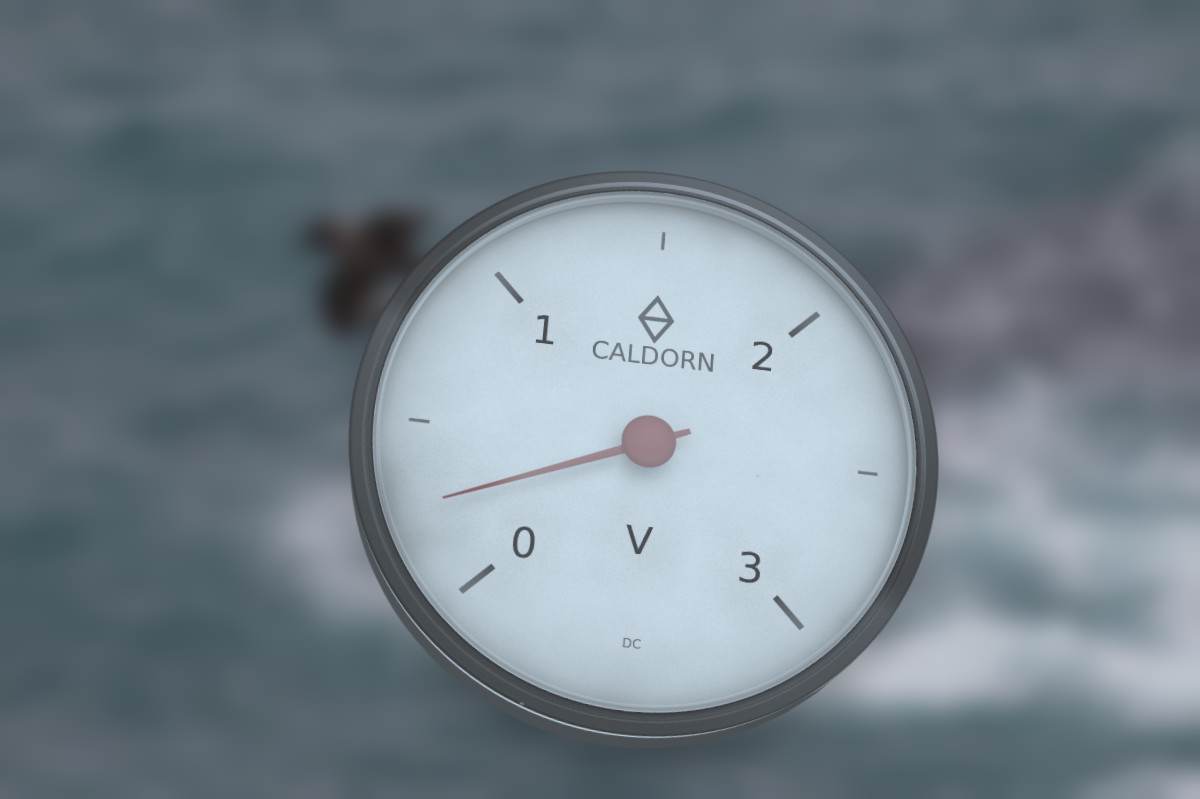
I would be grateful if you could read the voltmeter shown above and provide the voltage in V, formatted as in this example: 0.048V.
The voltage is 0.25V
